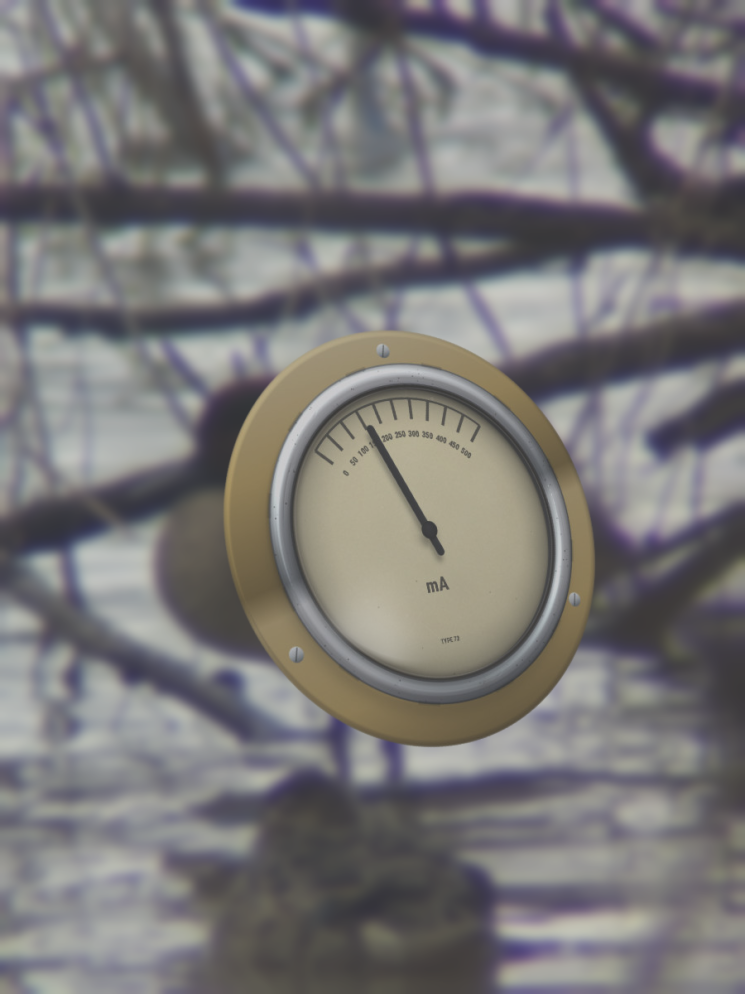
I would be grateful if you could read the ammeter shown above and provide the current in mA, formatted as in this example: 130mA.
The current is 150mA
